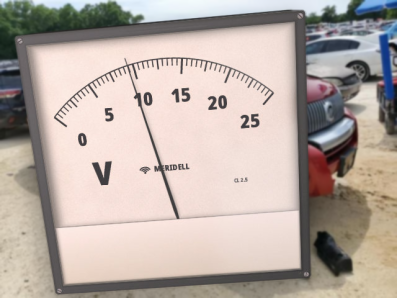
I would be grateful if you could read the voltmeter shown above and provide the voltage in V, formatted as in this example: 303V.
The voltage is 9.5V
